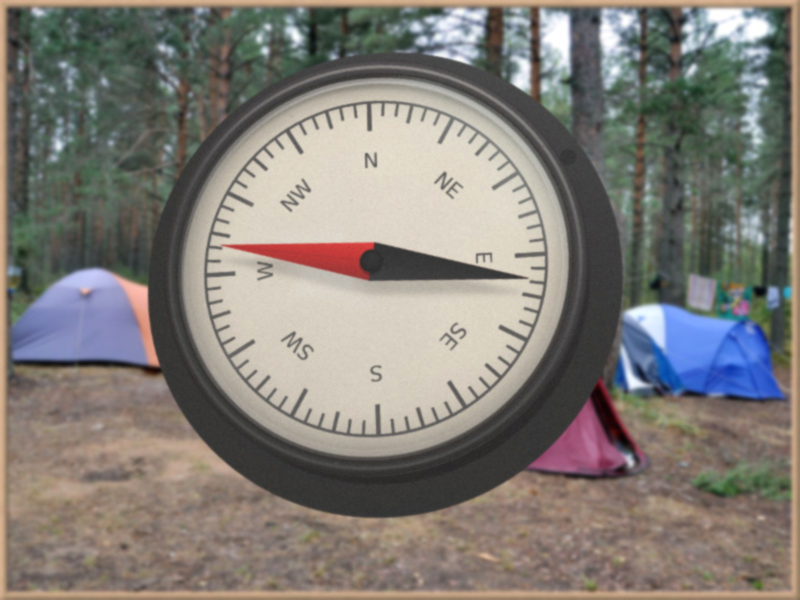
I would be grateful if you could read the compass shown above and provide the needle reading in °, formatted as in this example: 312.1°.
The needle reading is 280°
